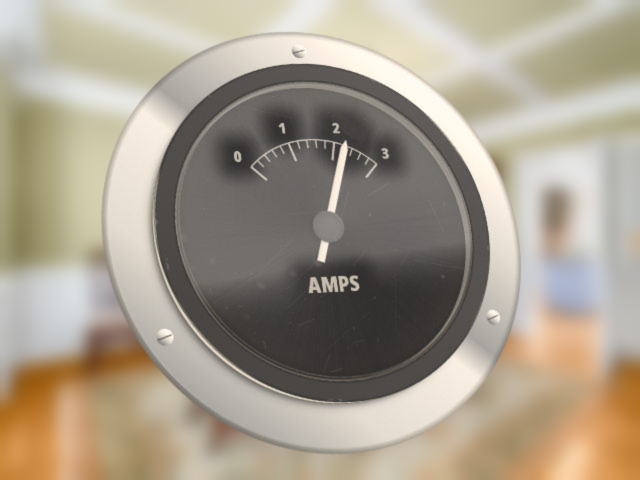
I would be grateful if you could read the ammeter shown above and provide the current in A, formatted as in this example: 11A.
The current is 2.2A
